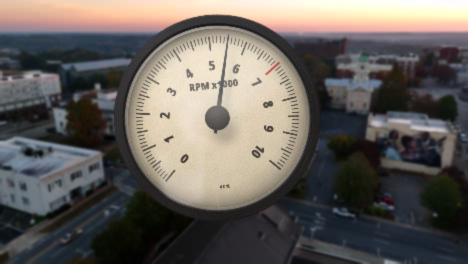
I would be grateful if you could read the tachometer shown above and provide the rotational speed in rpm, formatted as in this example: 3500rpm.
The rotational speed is 5500rpm
